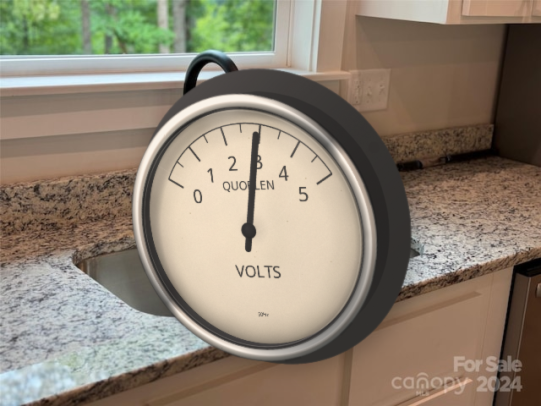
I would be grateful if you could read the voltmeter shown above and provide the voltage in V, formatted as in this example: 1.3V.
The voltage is 3V
